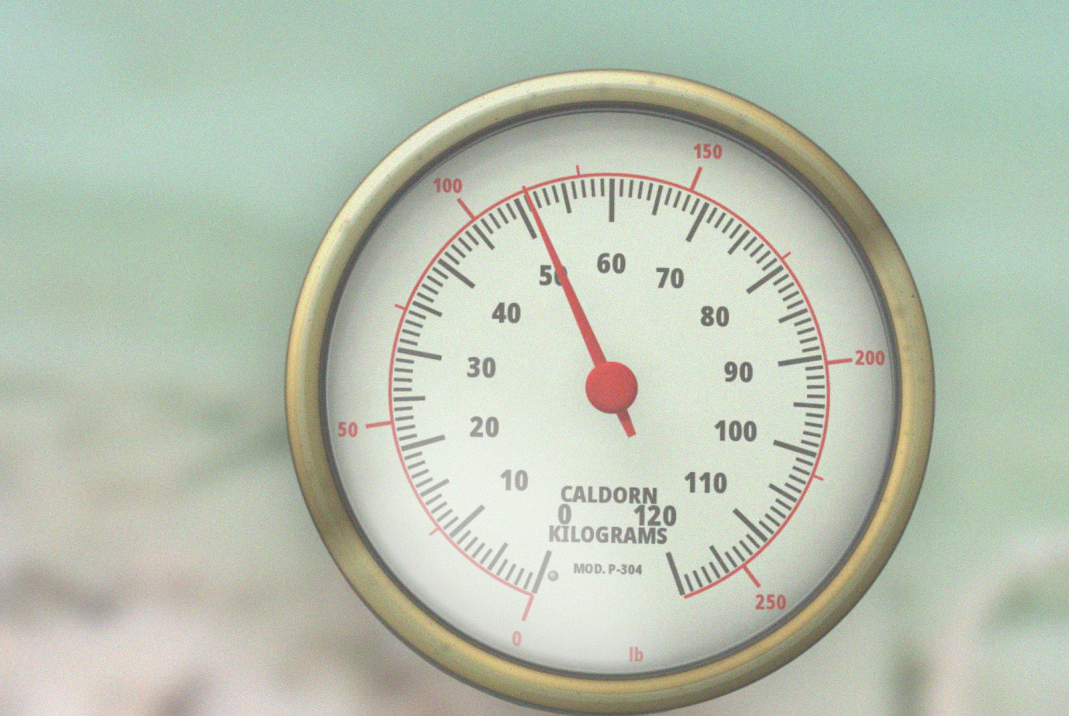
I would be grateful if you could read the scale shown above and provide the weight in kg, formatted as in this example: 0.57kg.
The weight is 51kg
